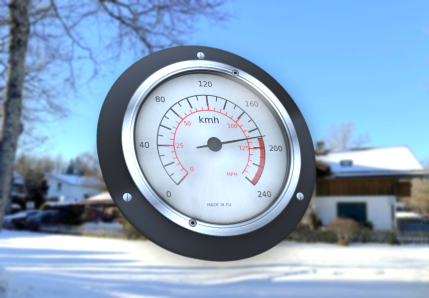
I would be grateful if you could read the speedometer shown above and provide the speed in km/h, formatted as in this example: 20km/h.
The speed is 190km/h
